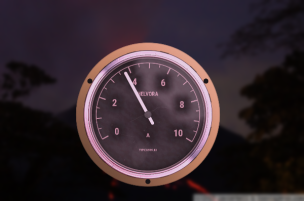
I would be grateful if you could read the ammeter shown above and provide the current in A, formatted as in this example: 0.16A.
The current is 3.75A
